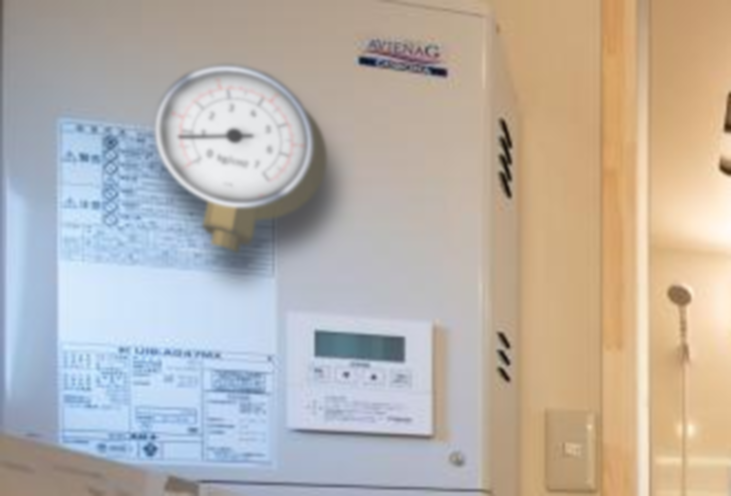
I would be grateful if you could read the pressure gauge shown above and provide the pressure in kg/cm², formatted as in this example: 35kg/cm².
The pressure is 0.75kg/cm²
